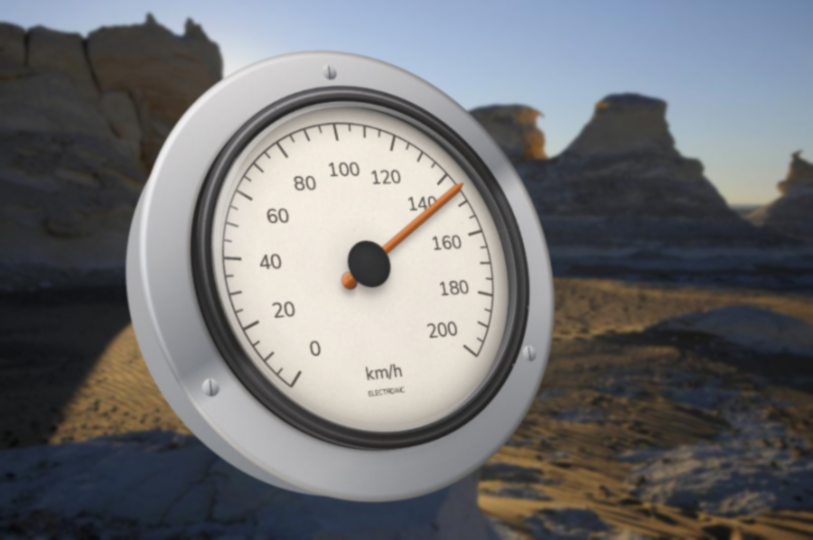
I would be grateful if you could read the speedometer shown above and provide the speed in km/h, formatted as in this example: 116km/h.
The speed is 145km/h
